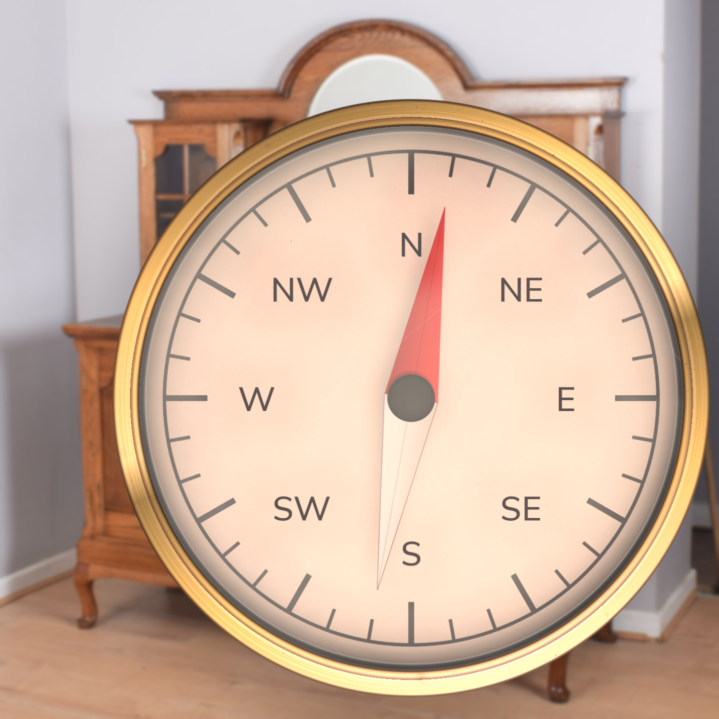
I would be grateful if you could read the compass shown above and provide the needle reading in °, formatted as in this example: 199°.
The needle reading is 10°
